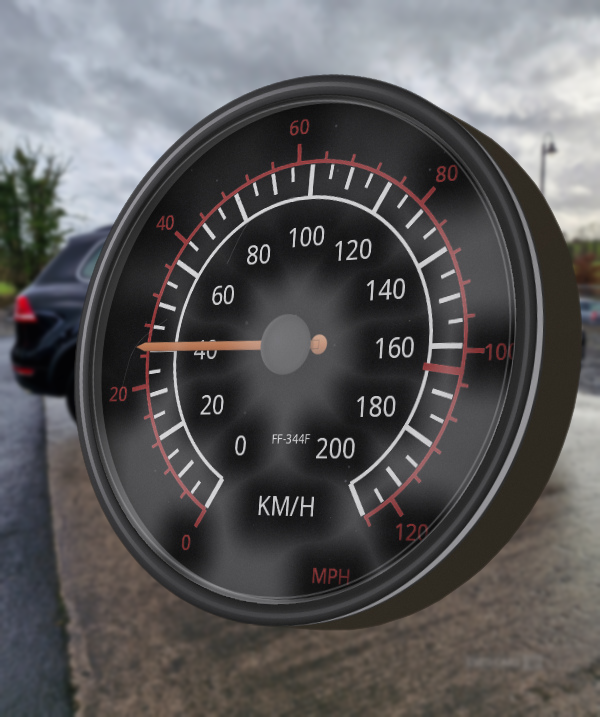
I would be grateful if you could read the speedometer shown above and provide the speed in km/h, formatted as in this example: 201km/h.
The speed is 40km/h
